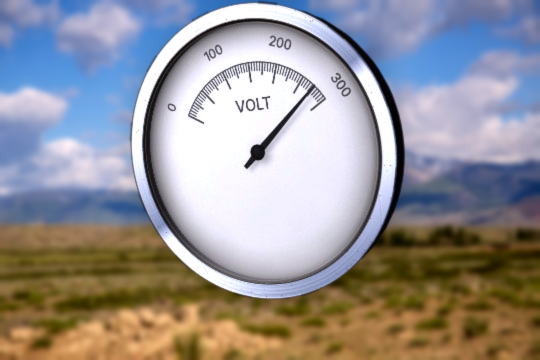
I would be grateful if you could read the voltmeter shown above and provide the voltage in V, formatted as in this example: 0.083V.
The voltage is 275V
